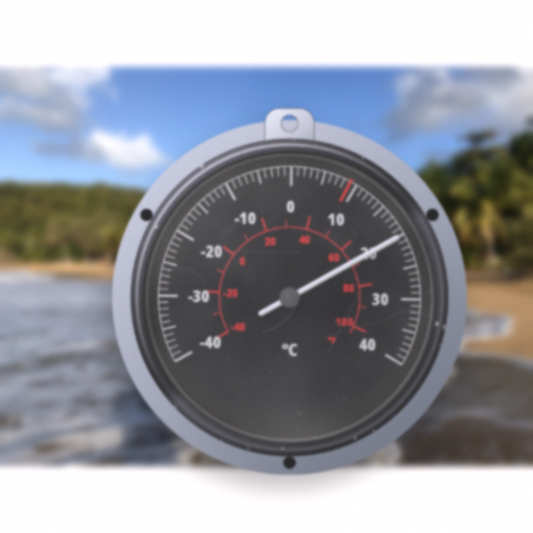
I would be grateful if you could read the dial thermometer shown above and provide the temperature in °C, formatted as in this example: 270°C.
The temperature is 20°C
